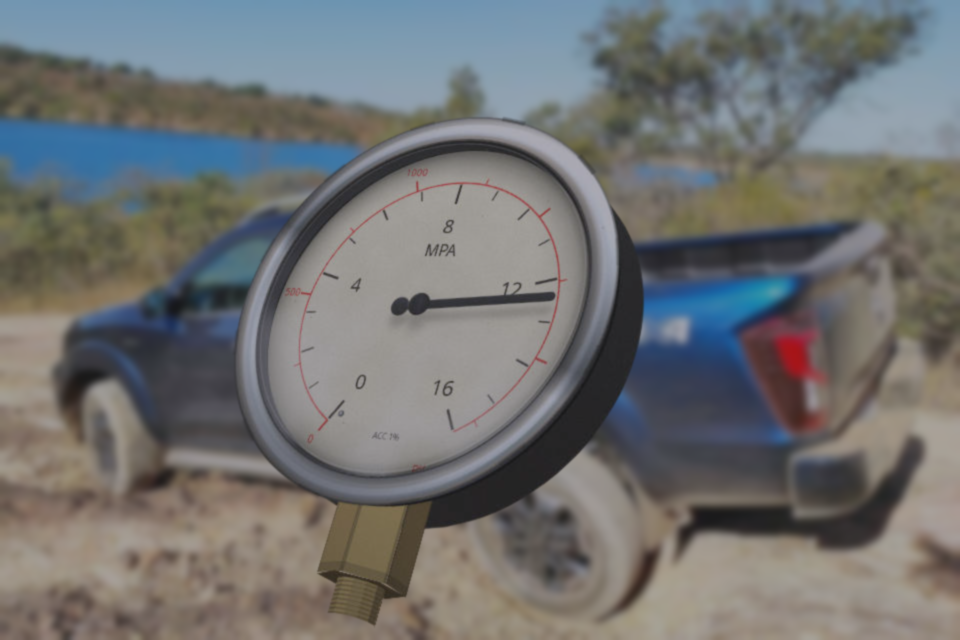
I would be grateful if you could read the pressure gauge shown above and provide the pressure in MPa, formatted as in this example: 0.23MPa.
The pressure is 12.5MPa
